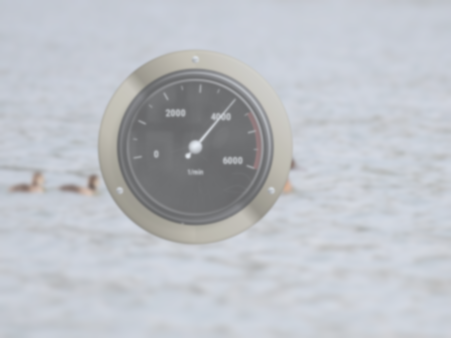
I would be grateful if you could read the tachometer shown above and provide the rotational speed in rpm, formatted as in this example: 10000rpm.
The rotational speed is 4000rpm
